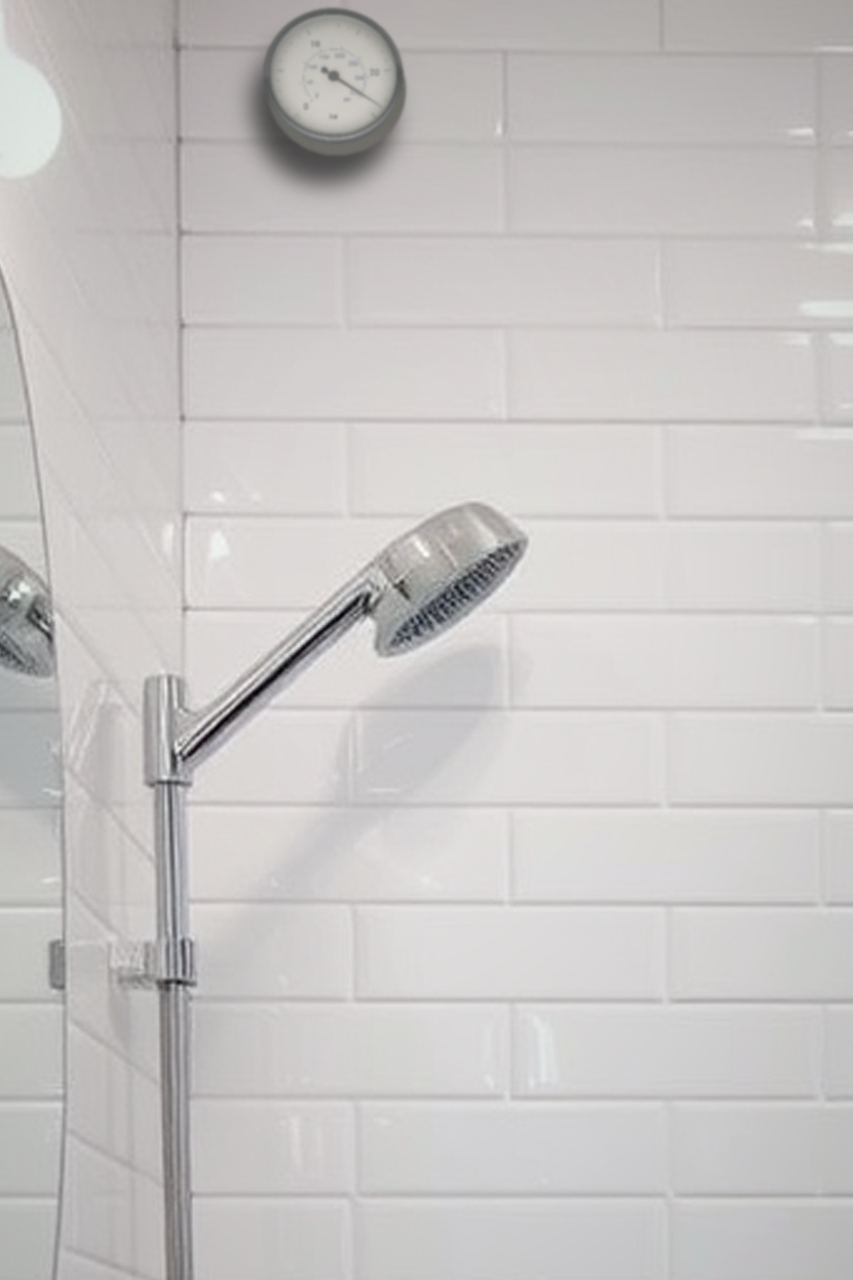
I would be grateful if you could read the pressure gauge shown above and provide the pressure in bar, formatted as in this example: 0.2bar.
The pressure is 24bar
